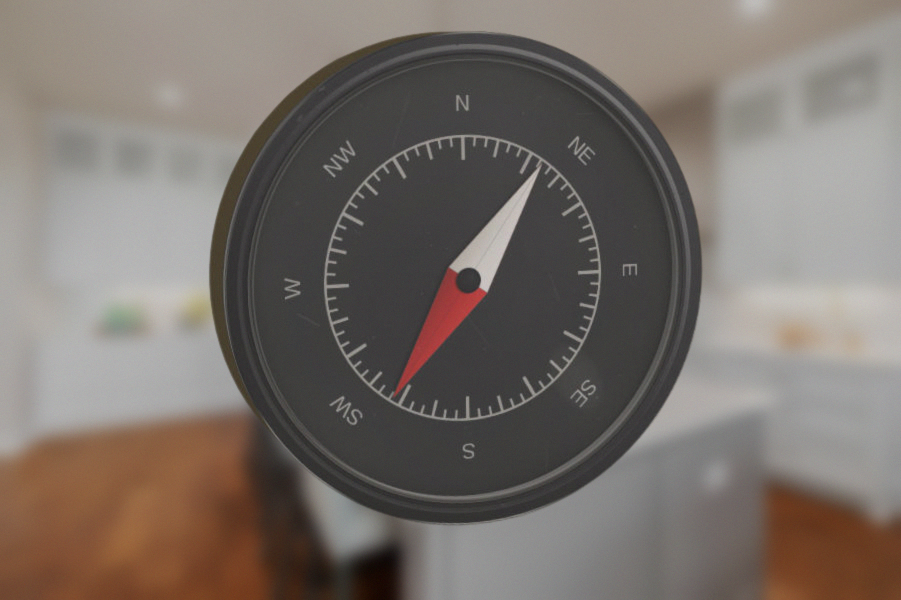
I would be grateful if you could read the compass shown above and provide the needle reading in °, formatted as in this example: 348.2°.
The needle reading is 215°
